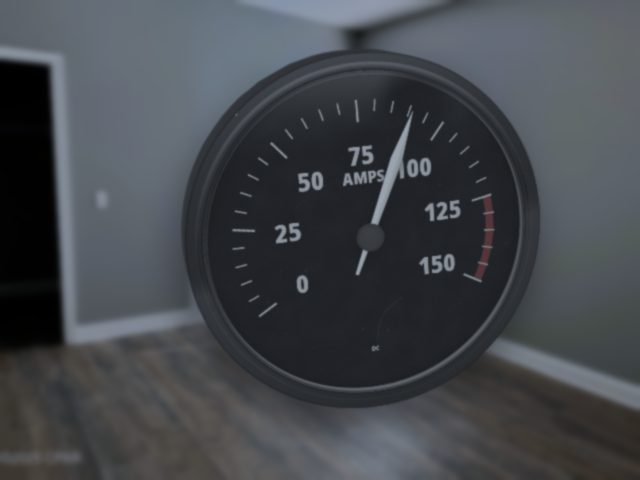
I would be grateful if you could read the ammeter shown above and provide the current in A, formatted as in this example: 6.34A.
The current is 90A
